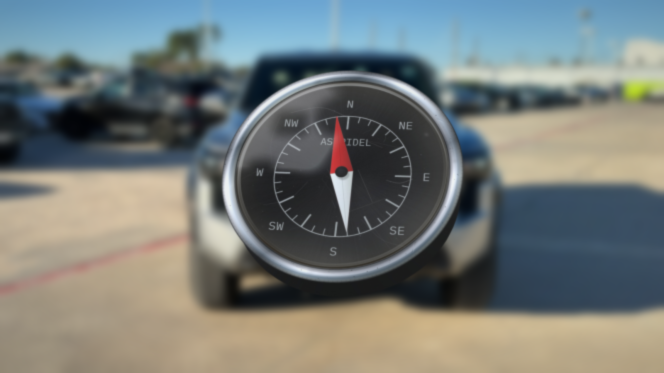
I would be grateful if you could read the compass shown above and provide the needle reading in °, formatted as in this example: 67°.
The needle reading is 350°
